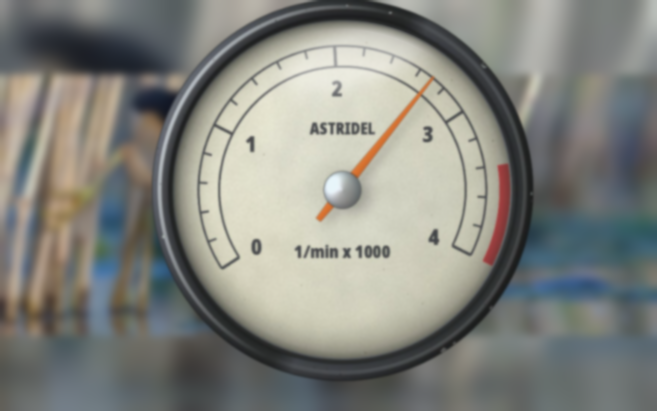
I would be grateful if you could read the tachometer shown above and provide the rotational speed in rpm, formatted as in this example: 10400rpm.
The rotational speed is 2700rpm
